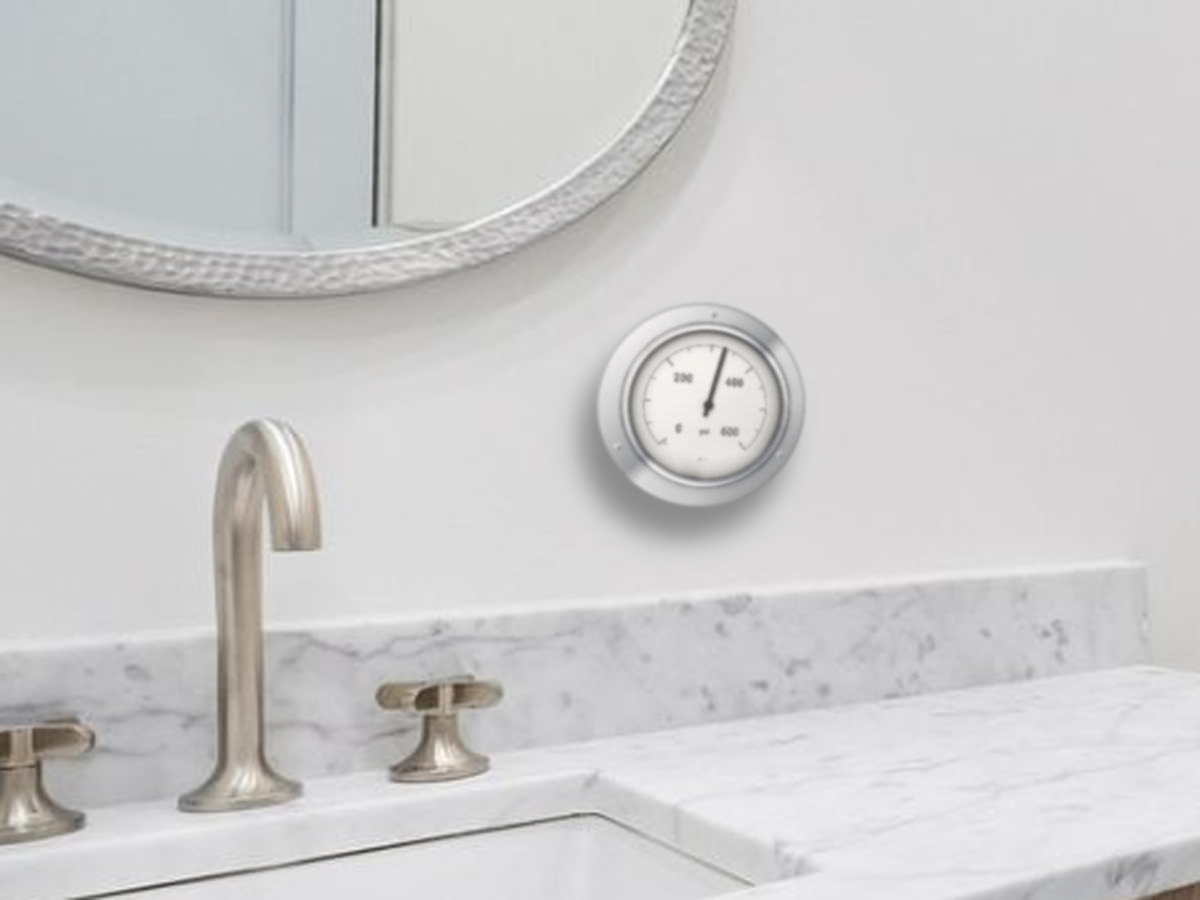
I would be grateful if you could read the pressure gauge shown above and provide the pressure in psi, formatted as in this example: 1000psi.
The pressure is 325psi
